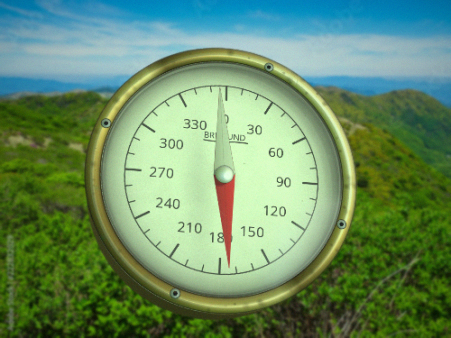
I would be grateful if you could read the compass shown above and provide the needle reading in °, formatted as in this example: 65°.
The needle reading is 175°
